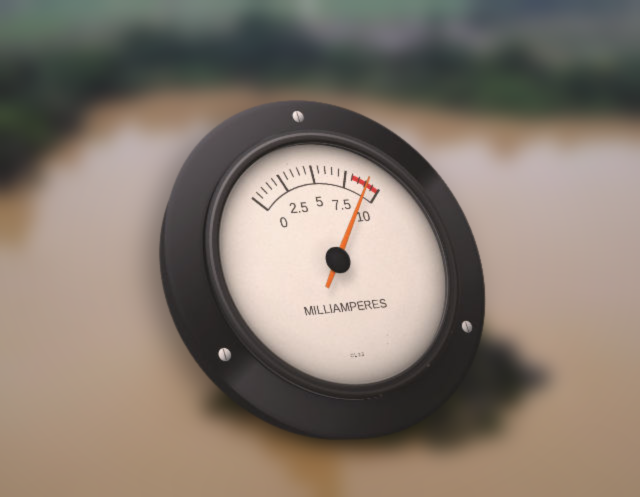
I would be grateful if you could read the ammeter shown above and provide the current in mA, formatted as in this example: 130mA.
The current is 9mA
